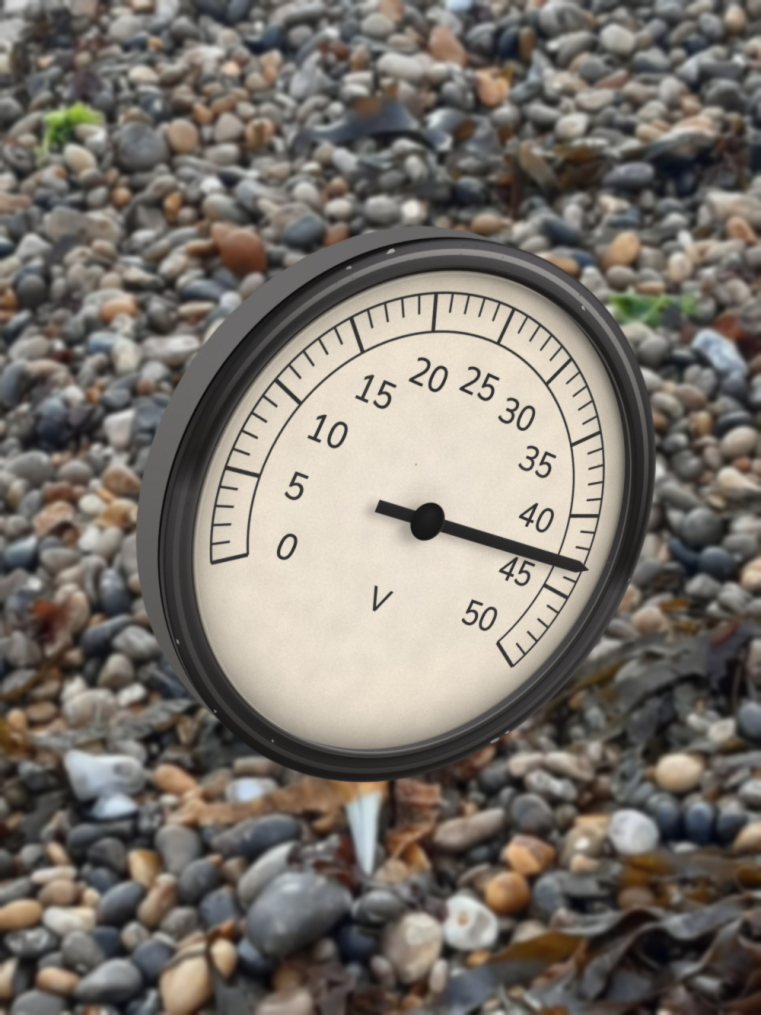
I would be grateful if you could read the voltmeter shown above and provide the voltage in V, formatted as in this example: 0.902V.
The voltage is 43V
